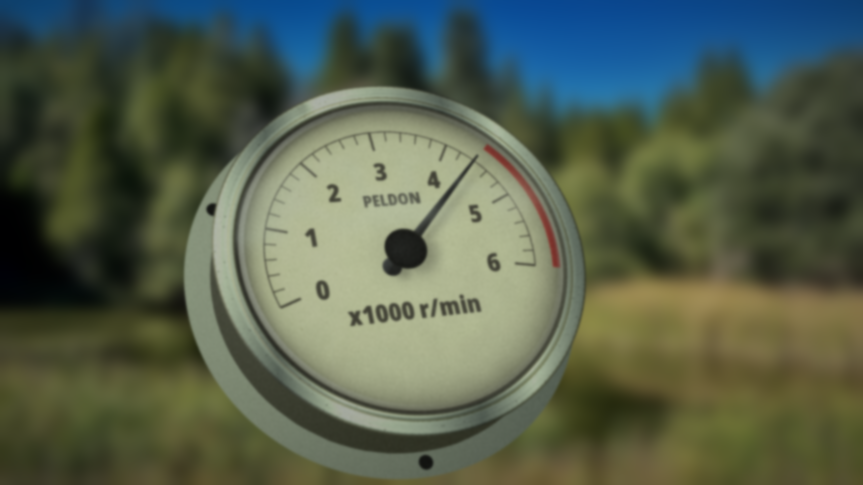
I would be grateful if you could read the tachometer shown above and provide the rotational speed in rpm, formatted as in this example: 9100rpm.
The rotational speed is 4400rpm
